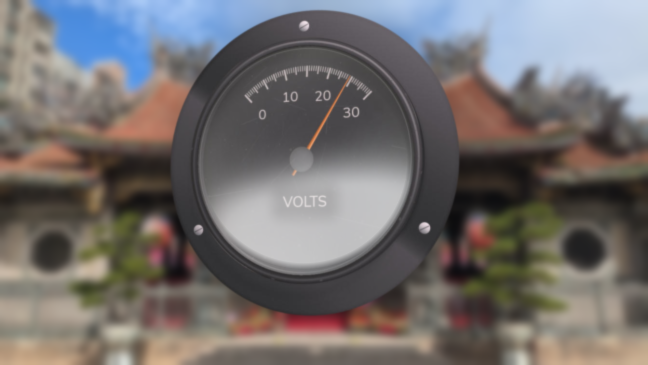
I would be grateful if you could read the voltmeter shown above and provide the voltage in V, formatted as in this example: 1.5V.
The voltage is 25V
